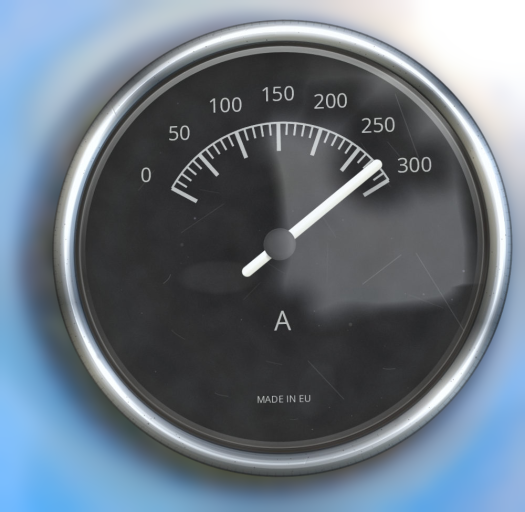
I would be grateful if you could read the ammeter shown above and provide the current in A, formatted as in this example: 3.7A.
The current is 280A
